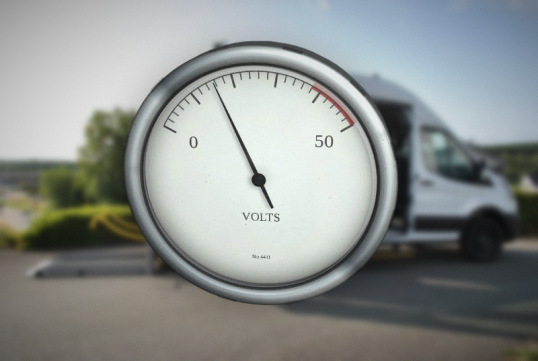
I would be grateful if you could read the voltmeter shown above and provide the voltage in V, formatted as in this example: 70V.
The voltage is 16V
